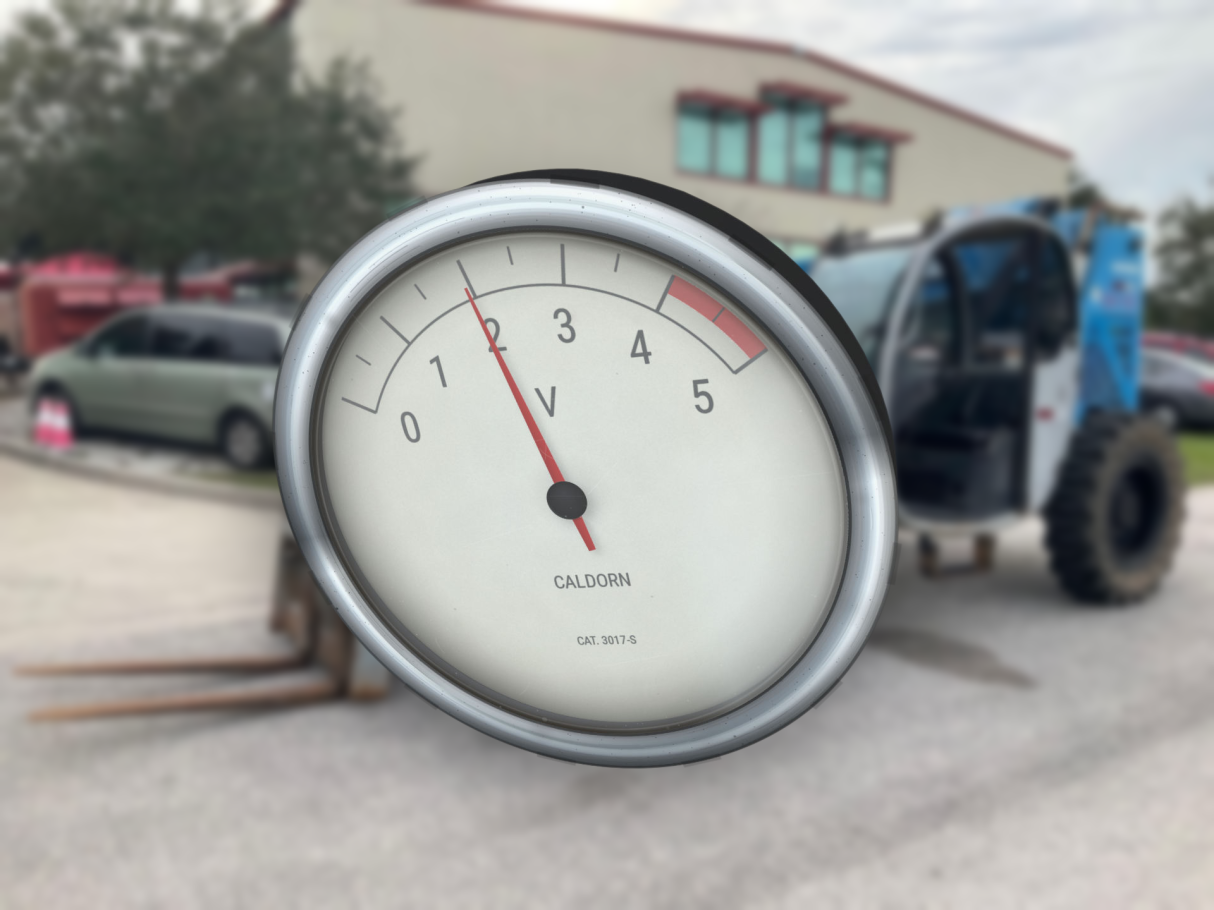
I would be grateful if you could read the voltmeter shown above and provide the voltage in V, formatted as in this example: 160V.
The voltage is 2V
